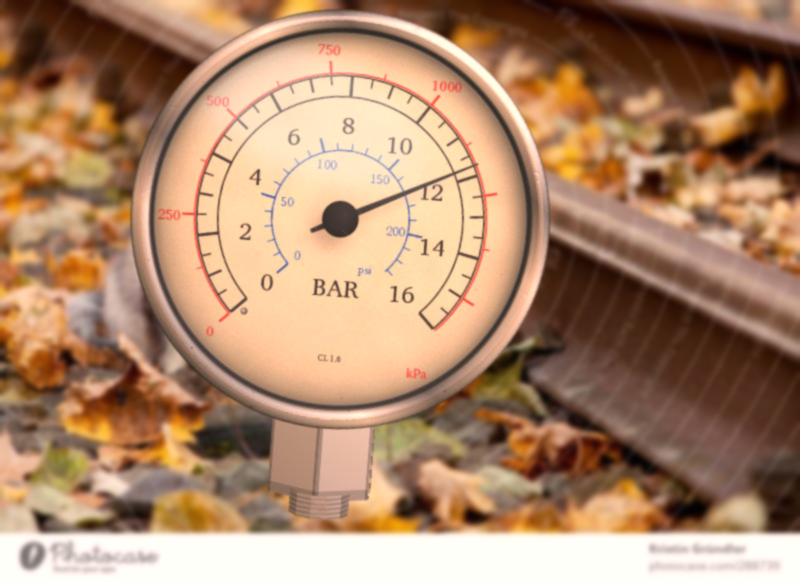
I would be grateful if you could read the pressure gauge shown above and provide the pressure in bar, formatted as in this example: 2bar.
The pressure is 11.75bar
